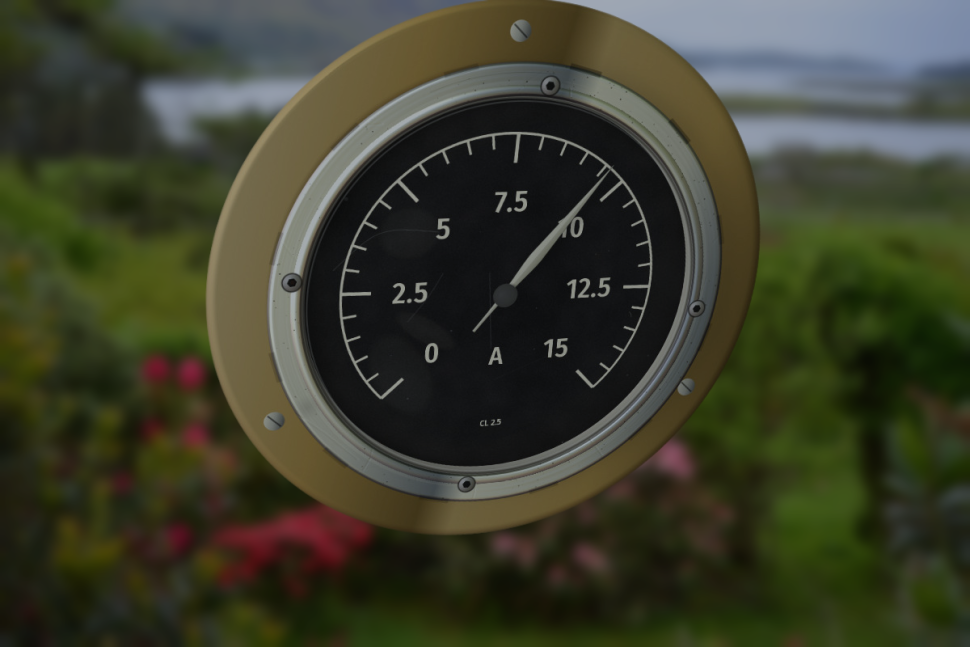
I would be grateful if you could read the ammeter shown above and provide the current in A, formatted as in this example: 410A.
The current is 9.5A
